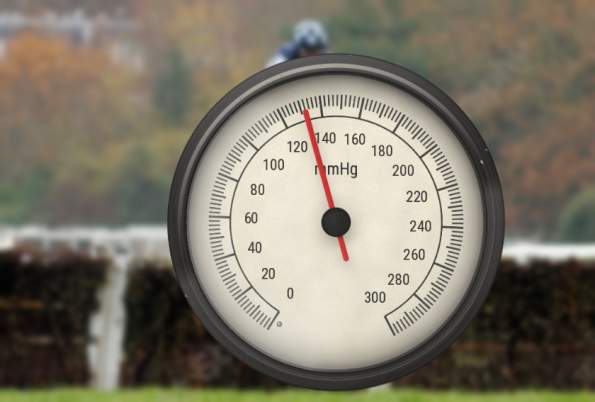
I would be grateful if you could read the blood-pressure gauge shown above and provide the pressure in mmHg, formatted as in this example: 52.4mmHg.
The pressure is 132mmHg
